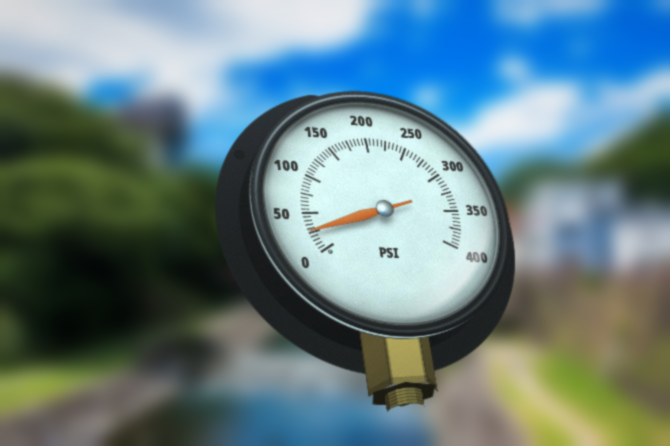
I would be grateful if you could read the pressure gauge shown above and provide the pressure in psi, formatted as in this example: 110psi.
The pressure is 25psi
